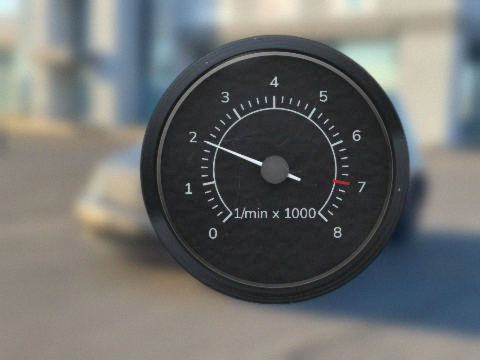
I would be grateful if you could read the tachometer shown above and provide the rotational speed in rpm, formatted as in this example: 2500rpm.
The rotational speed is 2000rpm
